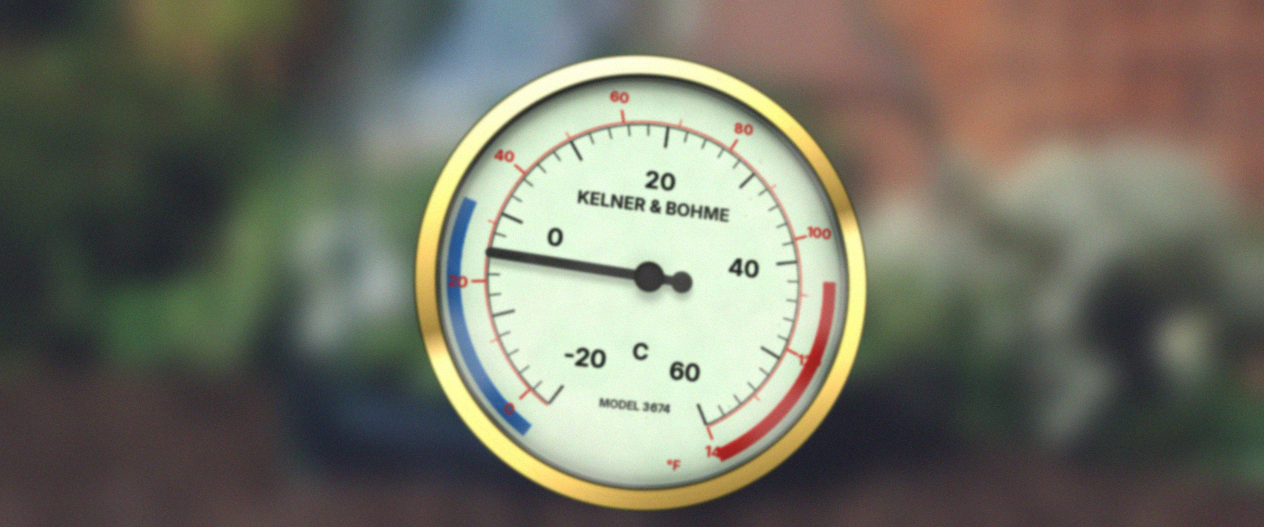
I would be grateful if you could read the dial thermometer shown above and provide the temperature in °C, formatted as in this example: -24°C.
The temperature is -4°C
